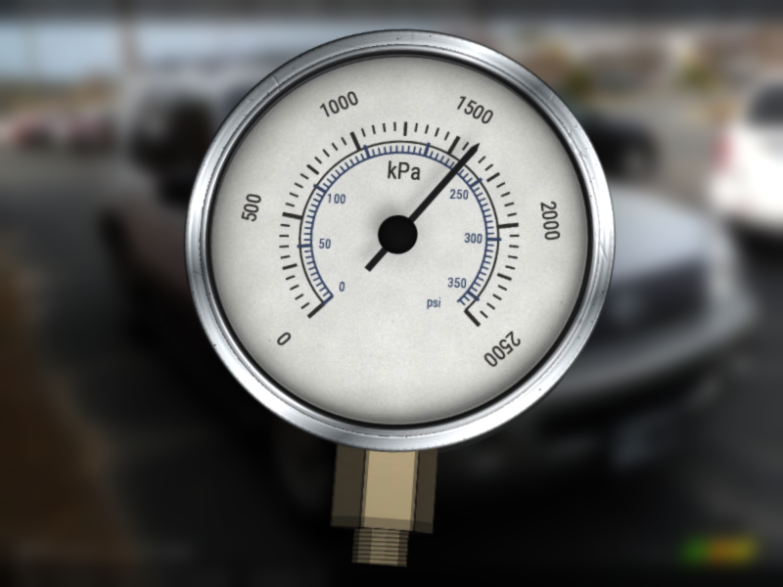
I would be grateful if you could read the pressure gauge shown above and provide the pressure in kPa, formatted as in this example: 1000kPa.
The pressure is 1600kPa
